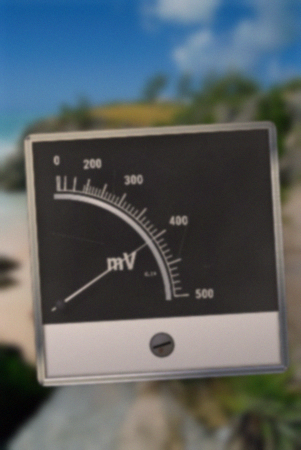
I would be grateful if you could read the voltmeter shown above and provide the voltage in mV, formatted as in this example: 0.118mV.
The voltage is 400mV
